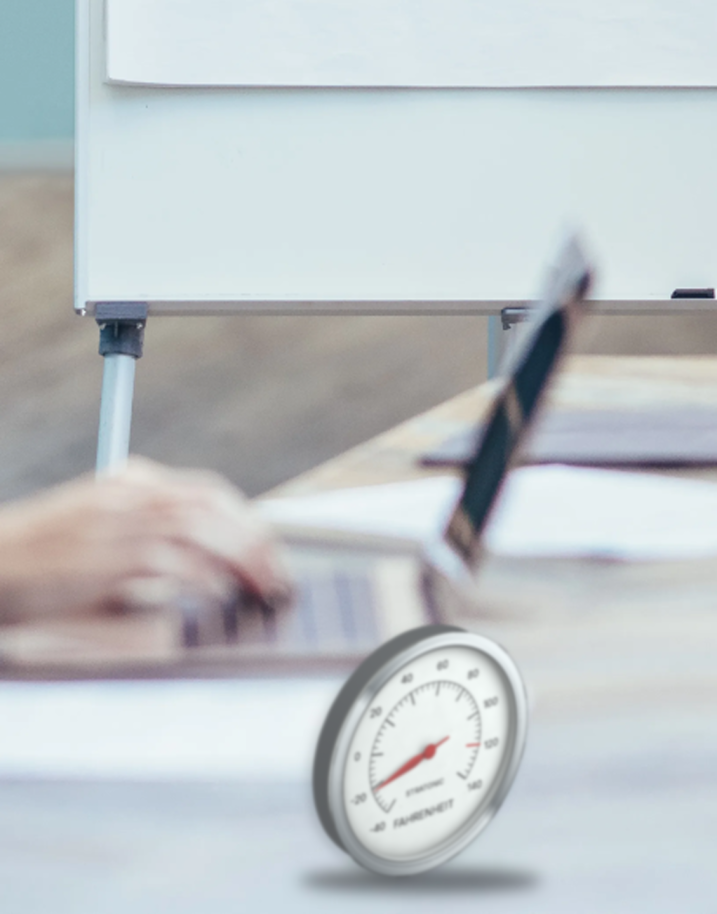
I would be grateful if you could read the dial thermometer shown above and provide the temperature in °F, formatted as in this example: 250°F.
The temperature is -20°F
